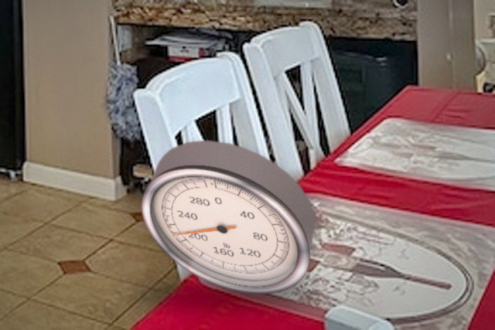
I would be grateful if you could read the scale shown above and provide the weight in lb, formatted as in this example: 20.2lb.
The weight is 210lb
